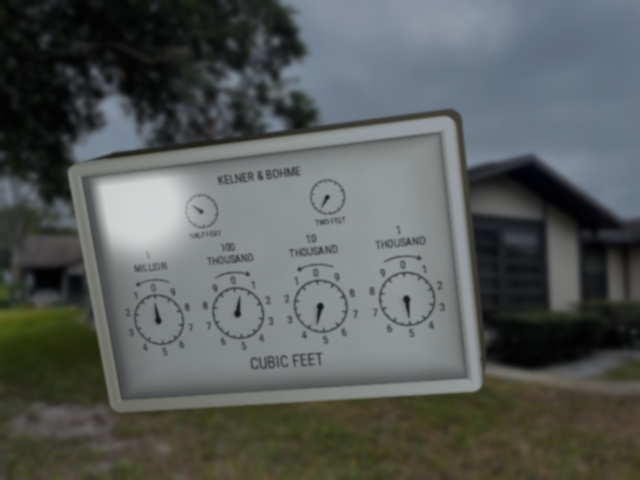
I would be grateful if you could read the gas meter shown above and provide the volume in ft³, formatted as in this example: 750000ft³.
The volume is 4500ft³
